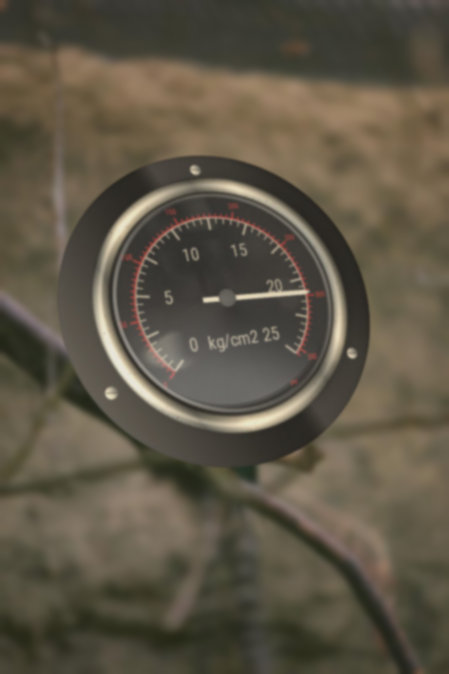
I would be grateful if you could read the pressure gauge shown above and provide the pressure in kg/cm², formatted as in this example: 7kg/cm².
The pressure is 21kg/cm²
